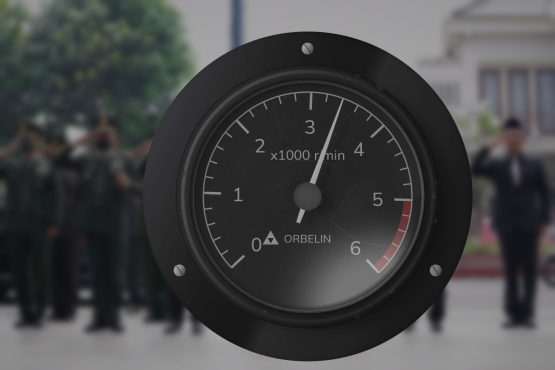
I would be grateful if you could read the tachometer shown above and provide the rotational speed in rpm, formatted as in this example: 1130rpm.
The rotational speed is 3400rpm
